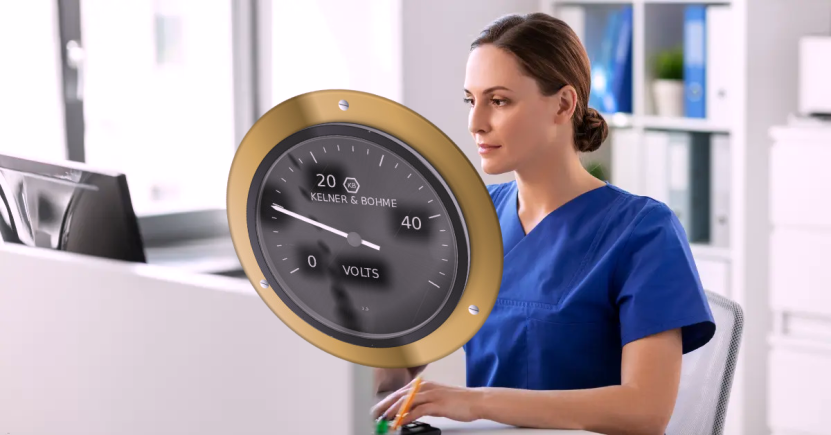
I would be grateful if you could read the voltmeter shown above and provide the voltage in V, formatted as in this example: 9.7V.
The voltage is 10V
